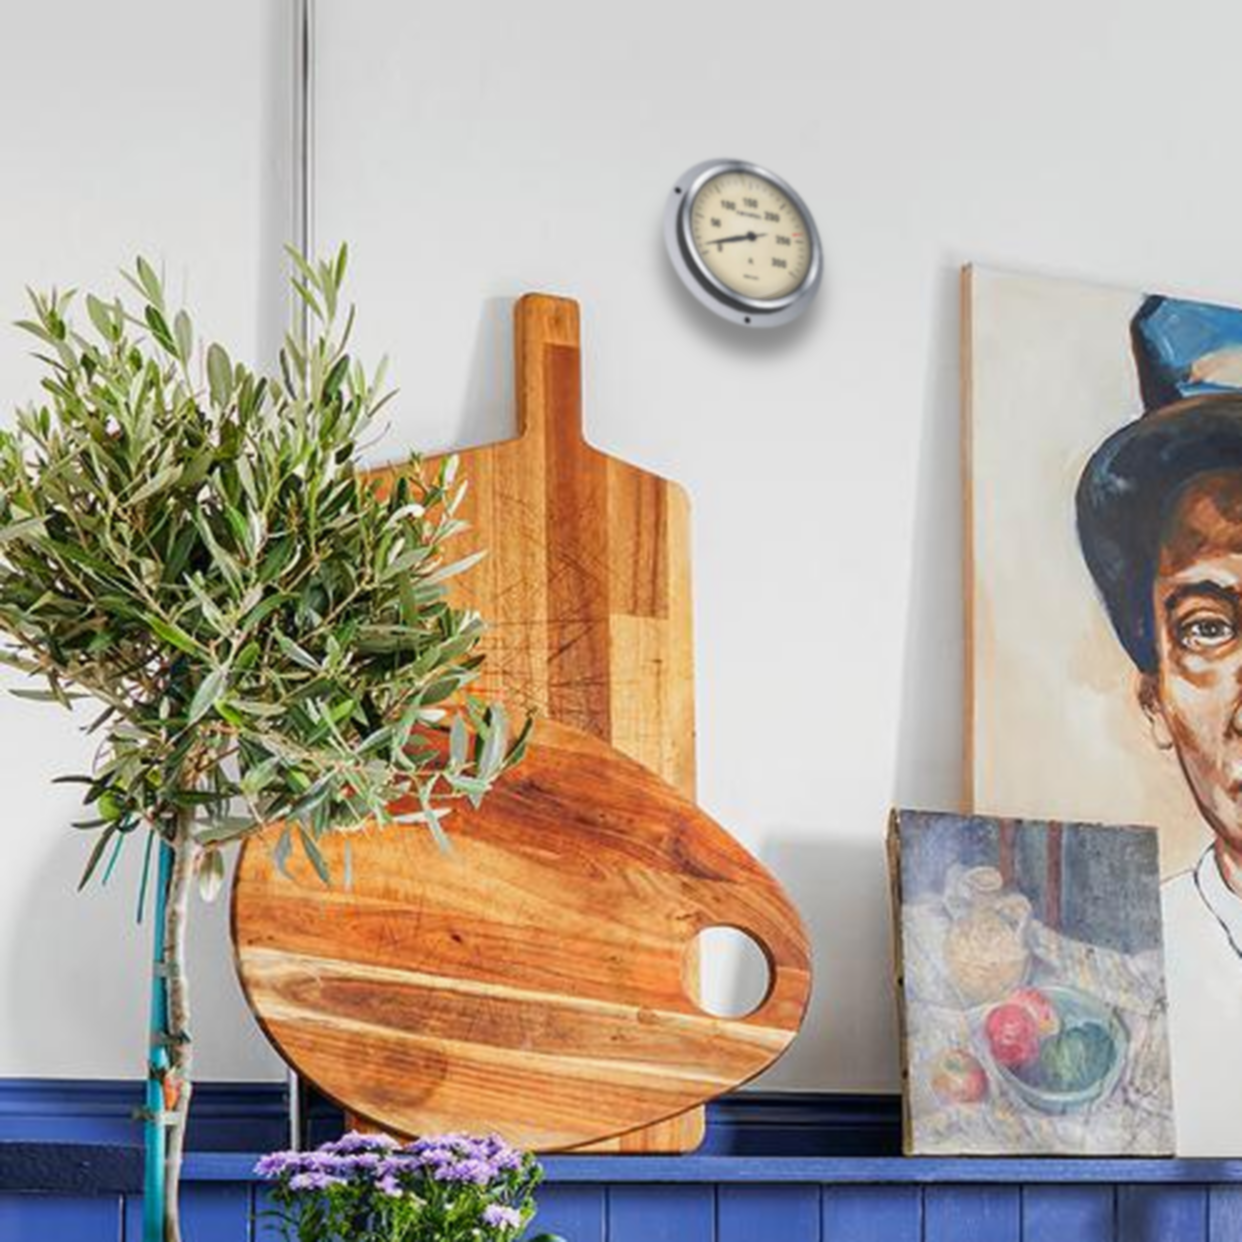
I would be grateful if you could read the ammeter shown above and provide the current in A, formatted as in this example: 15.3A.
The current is 10A
